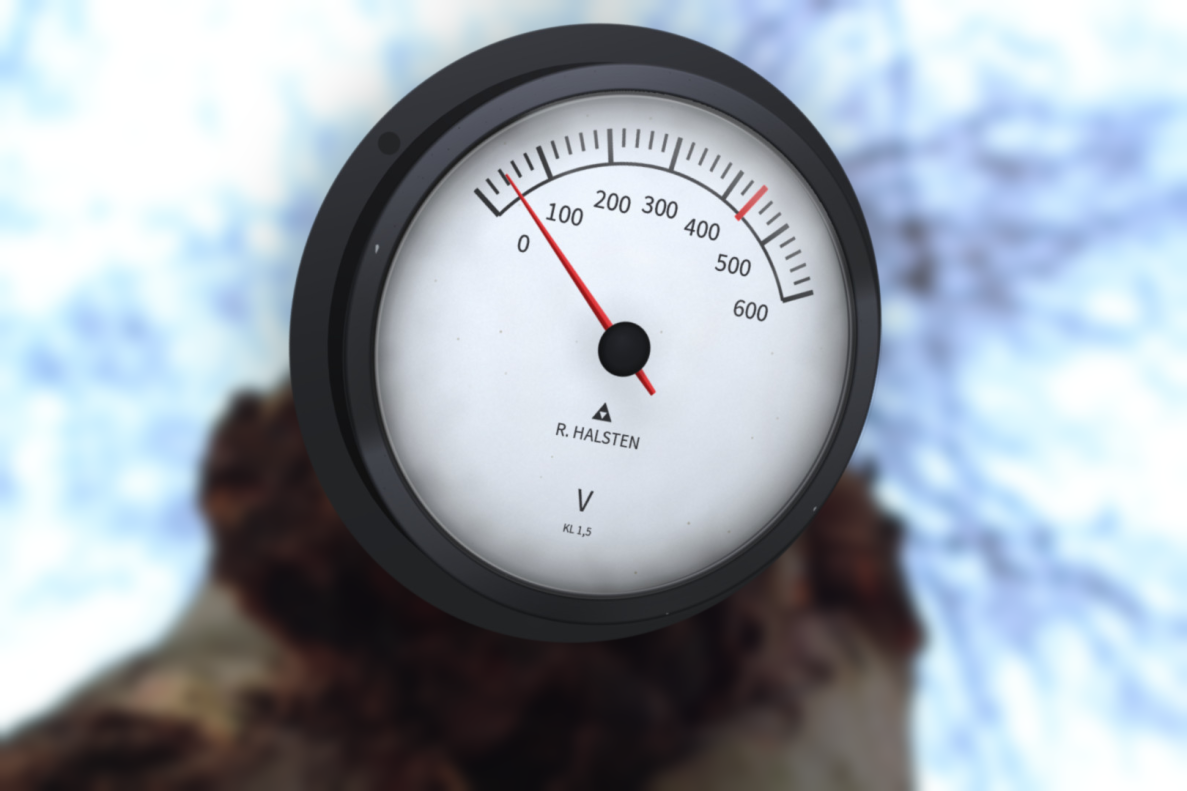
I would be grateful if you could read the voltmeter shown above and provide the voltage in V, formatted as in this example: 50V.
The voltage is 40V
